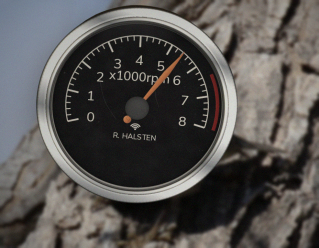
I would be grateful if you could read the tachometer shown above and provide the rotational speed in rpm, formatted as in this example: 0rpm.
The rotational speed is 5400rpm
